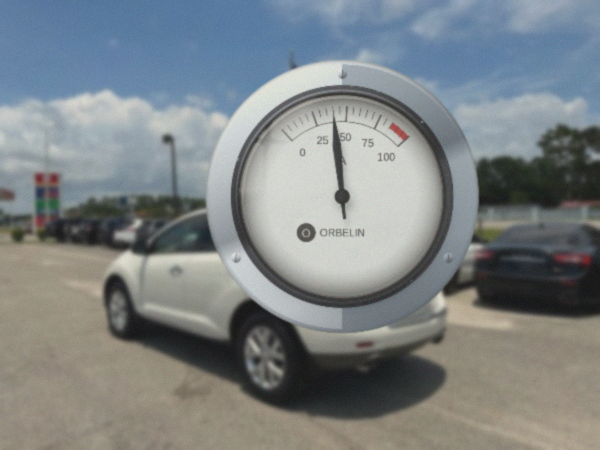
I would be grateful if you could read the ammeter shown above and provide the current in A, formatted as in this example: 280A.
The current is 40A
